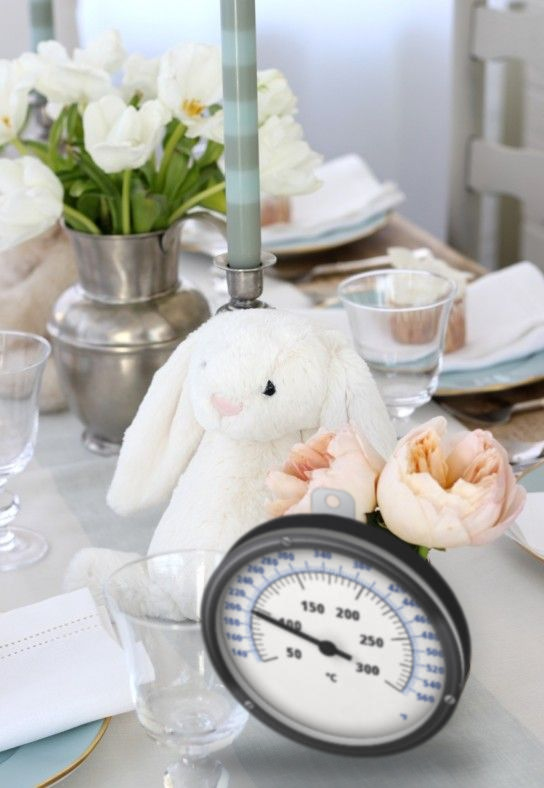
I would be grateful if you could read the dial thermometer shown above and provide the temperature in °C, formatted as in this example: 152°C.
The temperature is 100°C
